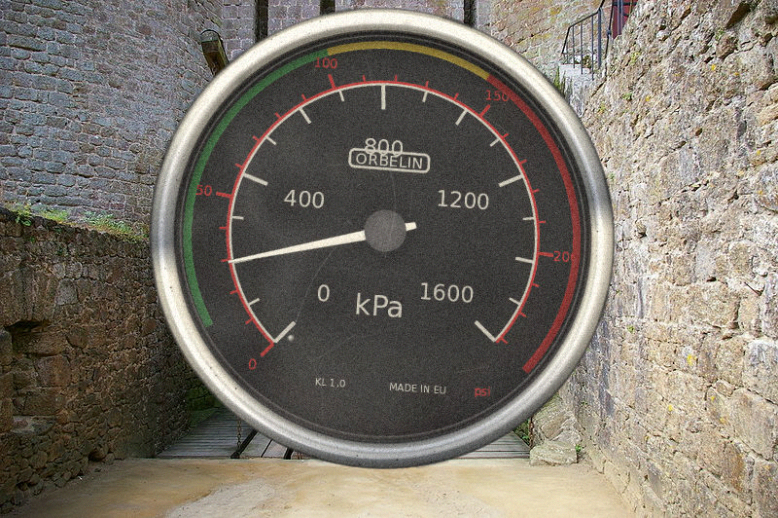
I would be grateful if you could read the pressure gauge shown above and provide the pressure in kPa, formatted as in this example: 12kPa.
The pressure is 200kPa
